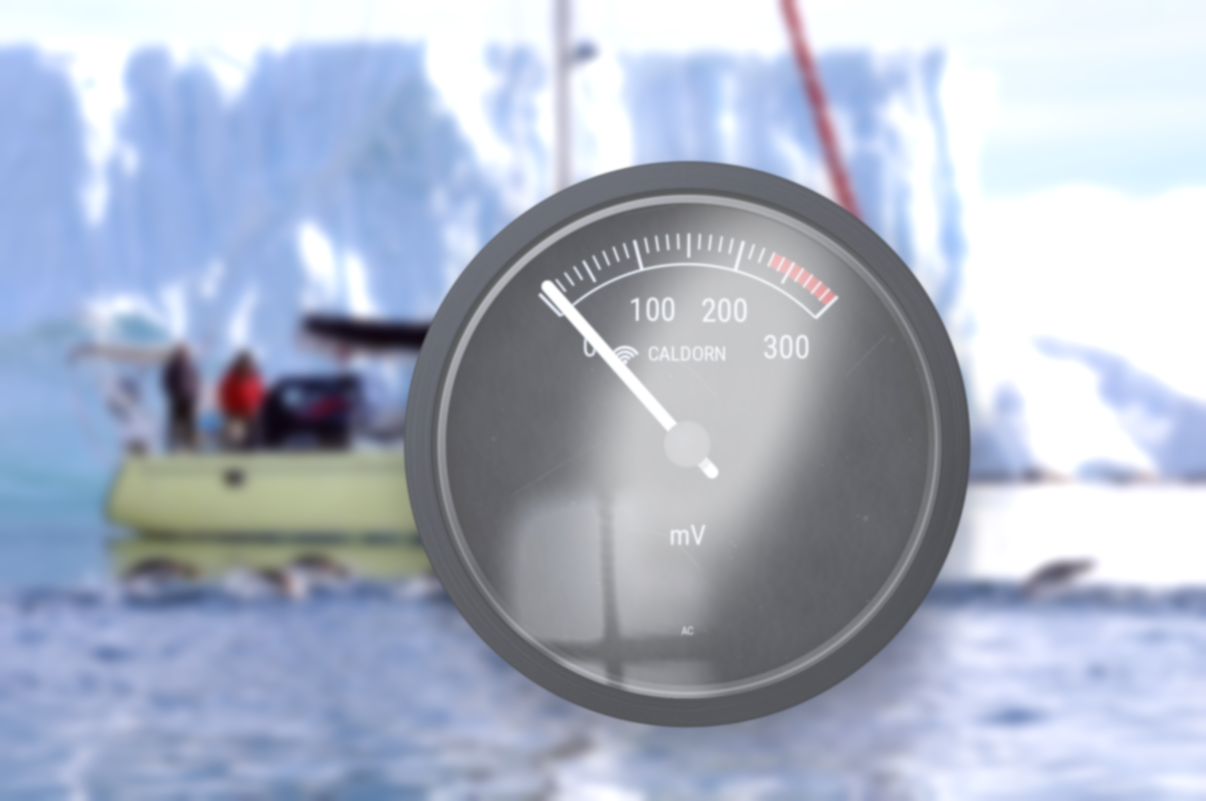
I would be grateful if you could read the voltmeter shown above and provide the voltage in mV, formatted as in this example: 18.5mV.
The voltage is 10mV
